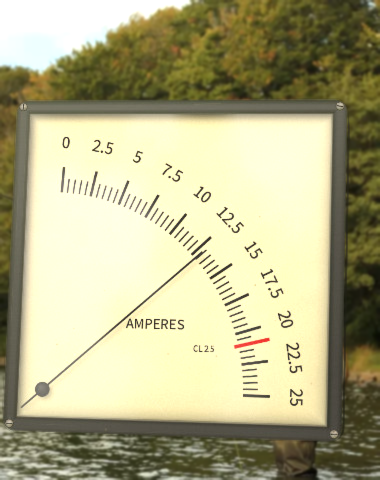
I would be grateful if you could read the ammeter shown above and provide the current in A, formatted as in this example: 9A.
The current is 13A
